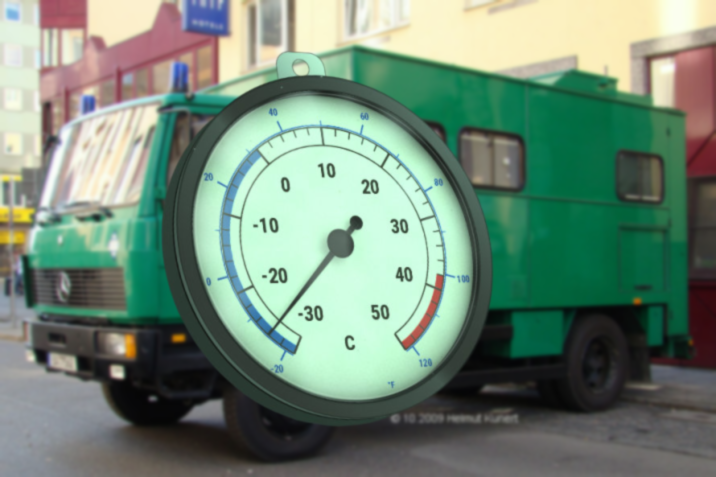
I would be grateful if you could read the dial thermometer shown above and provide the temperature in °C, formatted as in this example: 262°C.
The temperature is -26°C
